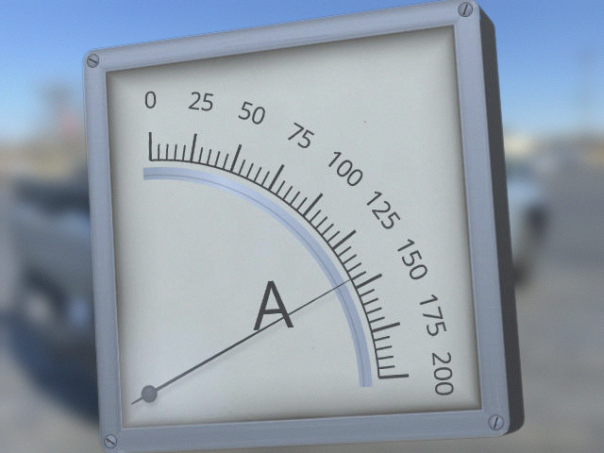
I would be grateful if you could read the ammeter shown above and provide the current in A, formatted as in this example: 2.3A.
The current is 145A
